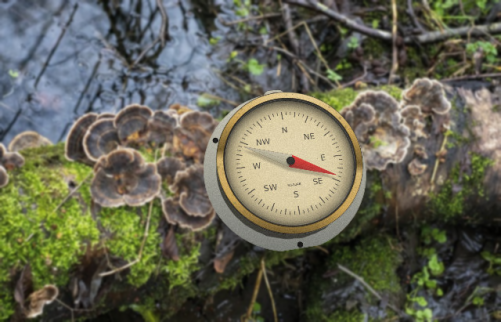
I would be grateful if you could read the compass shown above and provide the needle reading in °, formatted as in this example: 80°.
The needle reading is 115°
